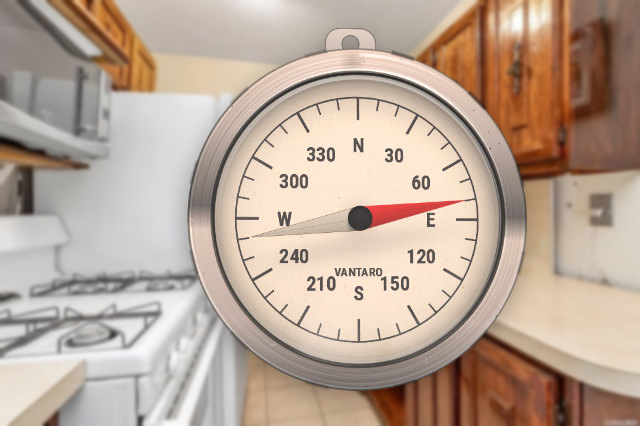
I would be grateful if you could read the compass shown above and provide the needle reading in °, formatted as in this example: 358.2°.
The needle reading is 80°
